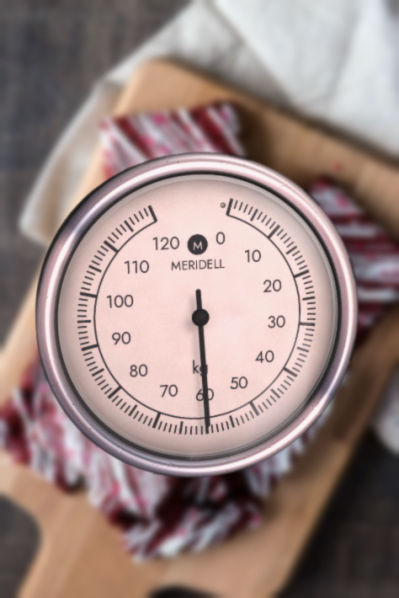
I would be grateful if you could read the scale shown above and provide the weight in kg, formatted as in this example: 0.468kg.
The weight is 60kg
